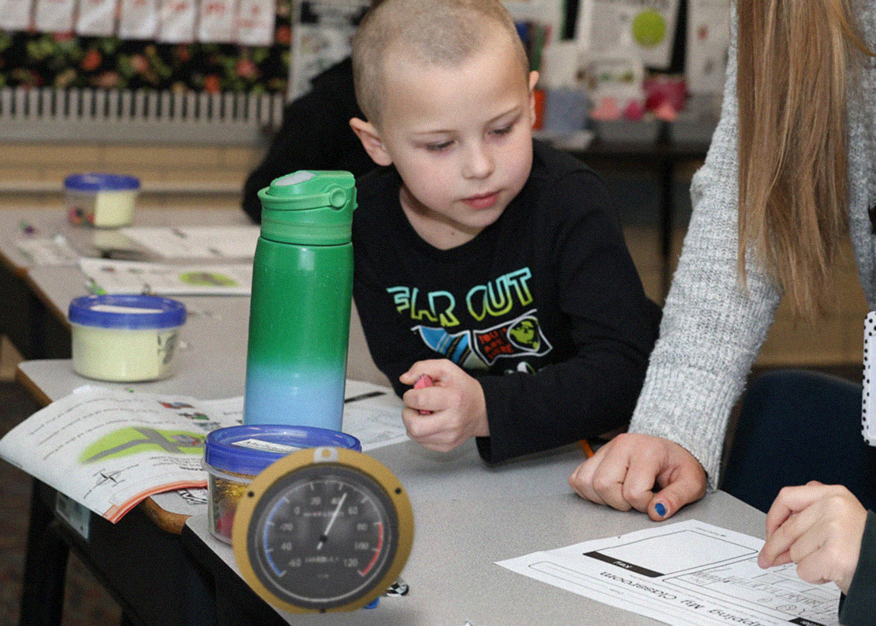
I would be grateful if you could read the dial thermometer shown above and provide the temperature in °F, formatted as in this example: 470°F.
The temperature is 45°F
